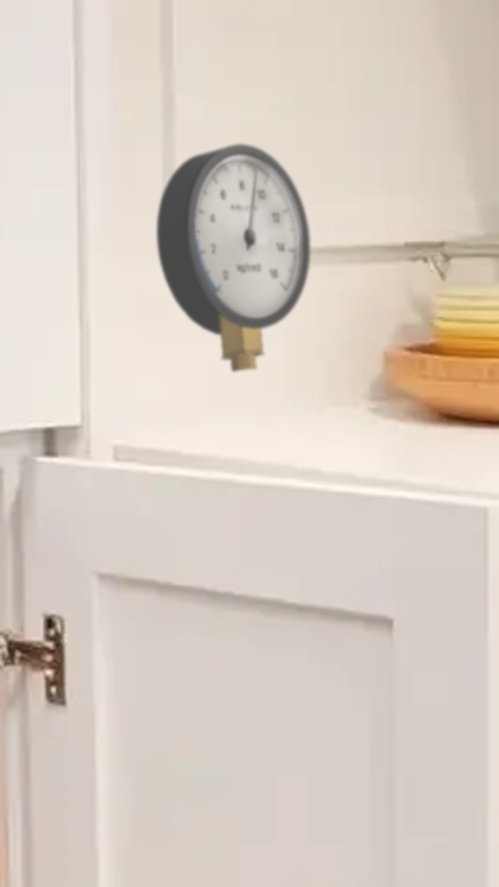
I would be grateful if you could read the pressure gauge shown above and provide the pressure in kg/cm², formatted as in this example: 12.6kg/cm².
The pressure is 9kg/cm²
